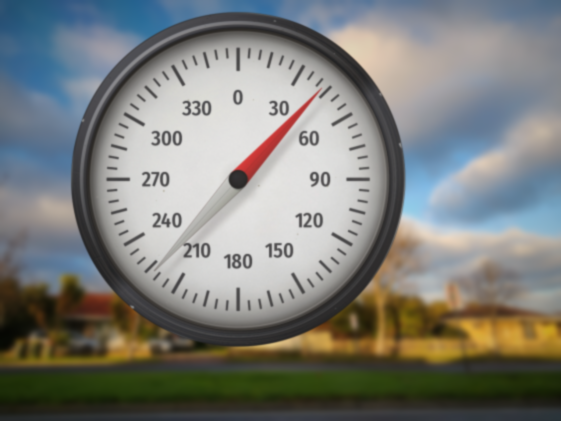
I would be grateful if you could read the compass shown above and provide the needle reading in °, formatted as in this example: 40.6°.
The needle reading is 42.5°
